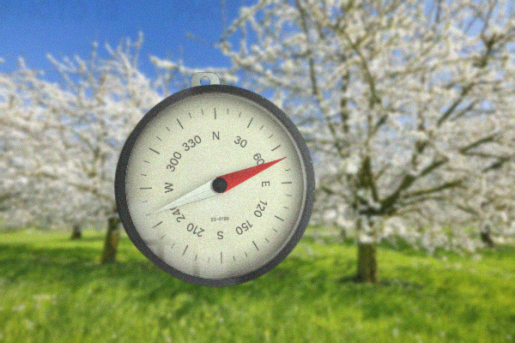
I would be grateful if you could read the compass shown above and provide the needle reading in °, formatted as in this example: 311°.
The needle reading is 70°
